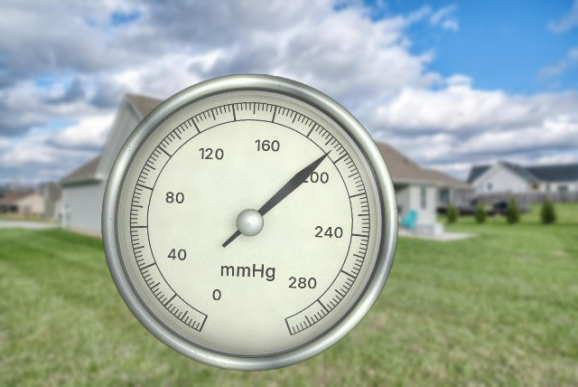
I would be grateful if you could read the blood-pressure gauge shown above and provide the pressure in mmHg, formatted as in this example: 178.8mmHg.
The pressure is 194mmHg
